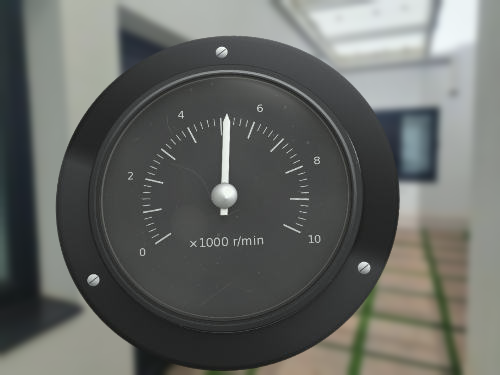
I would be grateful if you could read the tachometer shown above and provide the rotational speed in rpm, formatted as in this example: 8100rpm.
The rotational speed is 5200rpm
